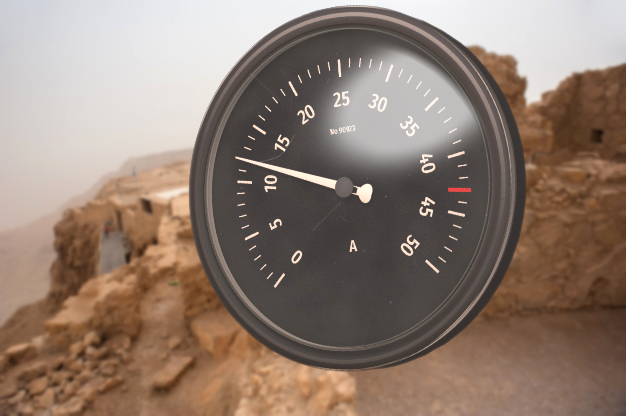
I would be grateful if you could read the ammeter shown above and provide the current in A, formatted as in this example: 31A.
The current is 12A
